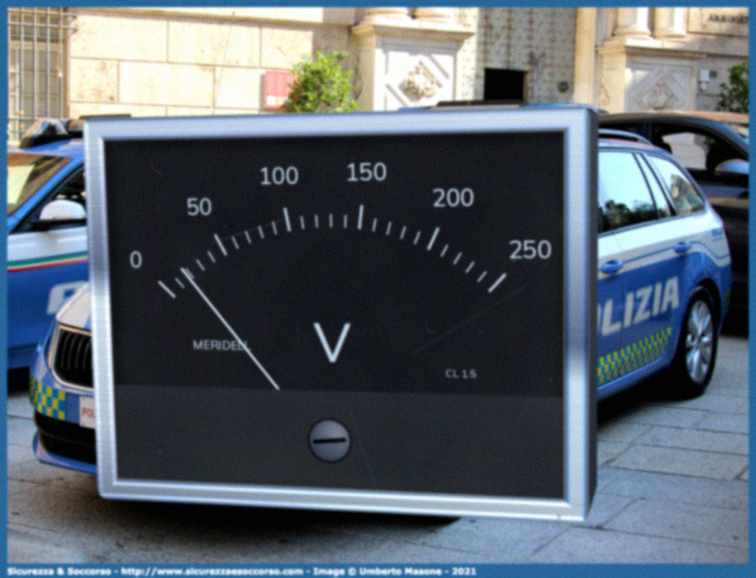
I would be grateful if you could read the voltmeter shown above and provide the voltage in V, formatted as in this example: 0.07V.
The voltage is 20V
